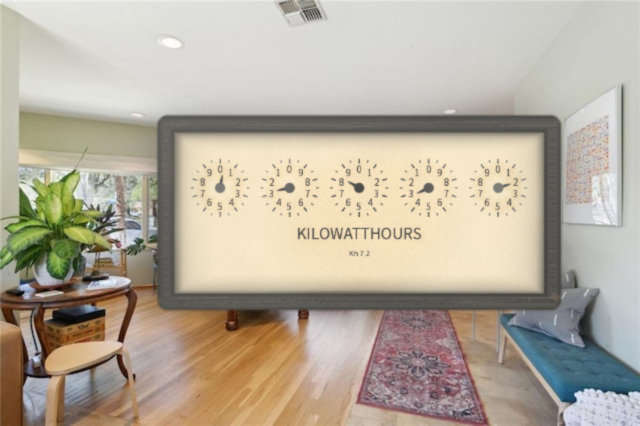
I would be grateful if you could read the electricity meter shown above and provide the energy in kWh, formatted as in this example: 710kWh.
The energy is 2832kWh
